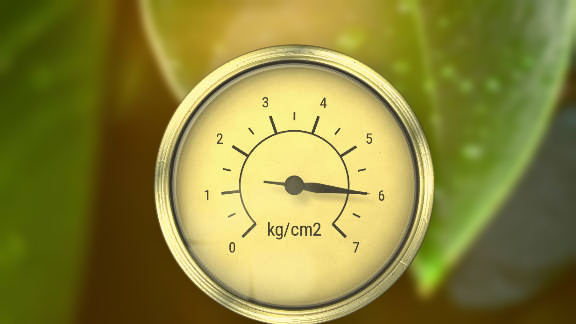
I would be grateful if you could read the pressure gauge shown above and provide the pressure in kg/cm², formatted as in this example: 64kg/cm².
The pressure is 6kg/cm²
